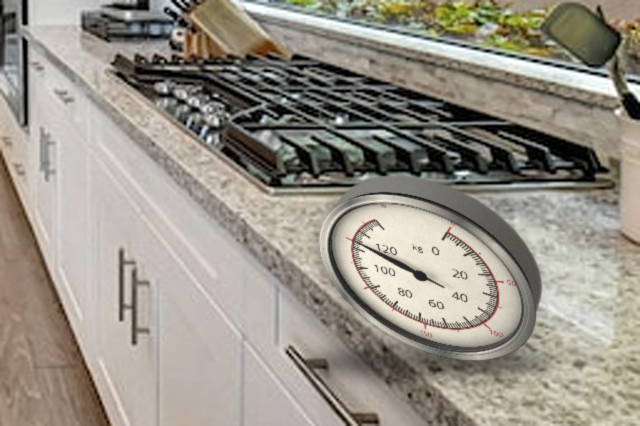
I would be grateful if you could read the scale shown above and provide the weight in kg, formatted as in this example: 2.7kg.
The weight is 115kg
